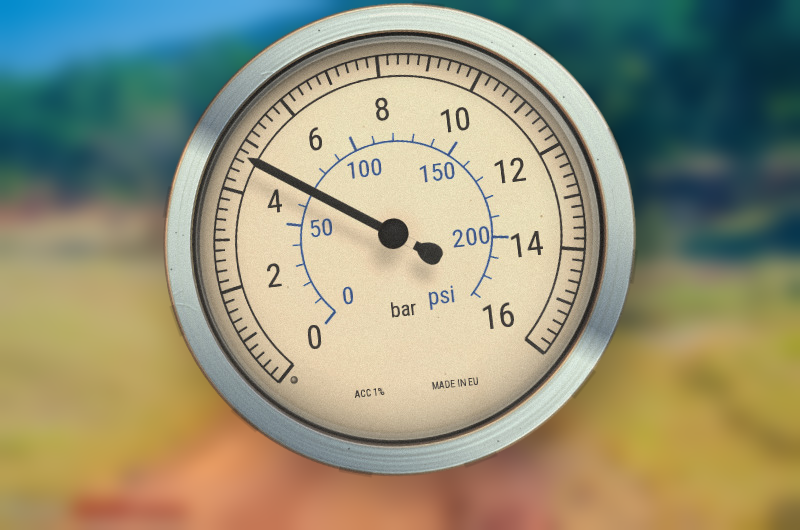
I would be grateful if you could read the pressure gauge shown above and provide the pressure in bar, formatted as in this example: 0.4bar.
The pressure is 4.7bar
